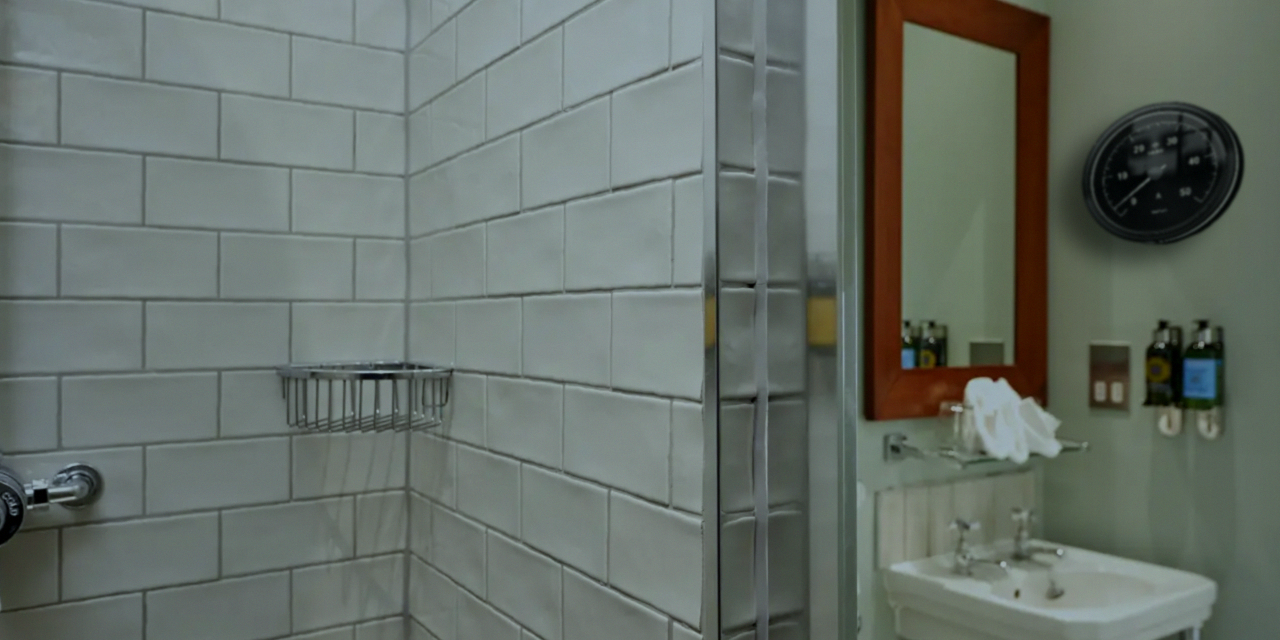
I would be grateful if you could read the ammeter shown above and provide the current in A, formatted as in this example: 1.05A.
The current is 2A
